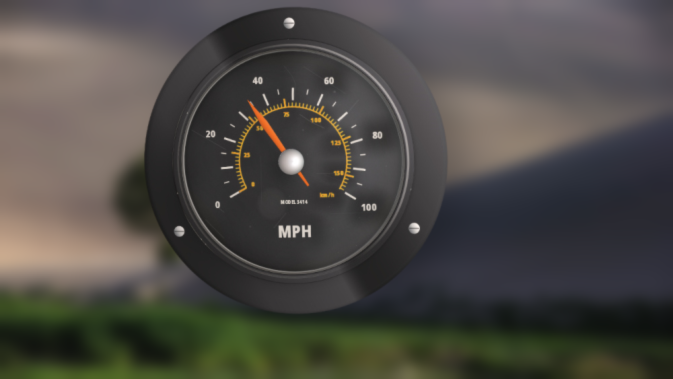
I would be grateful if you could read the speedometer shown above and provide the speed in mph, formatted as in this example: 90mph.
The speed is 35mph
